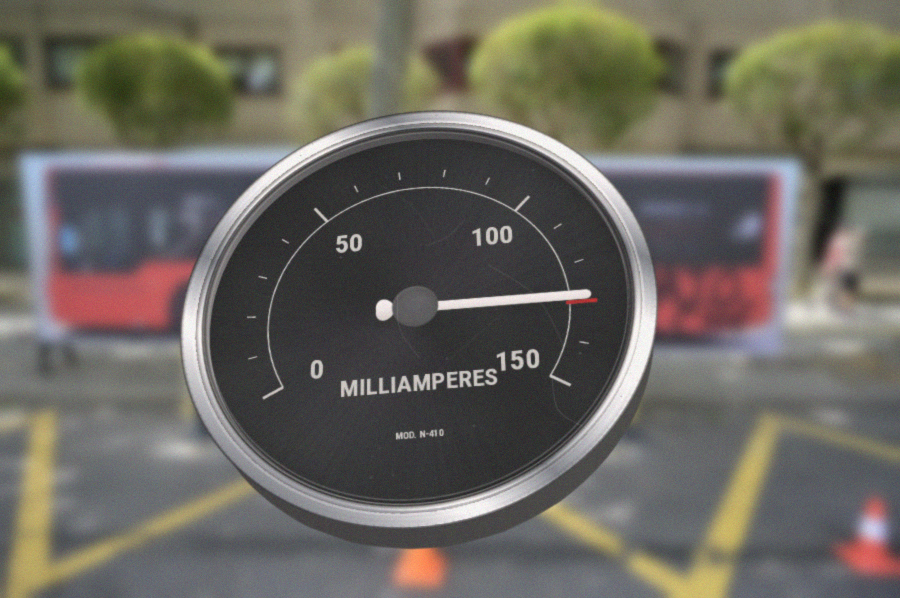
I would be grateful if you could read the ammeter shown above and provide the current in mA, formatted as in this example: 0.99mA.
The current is 130mA
